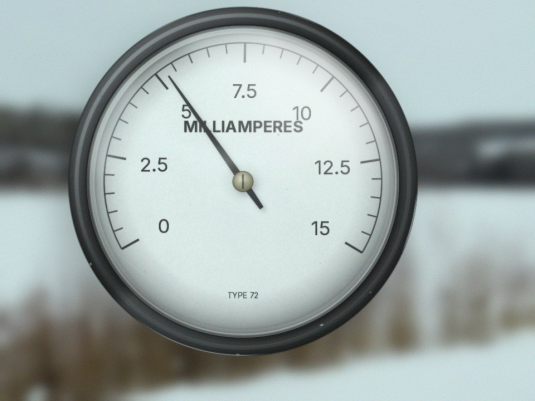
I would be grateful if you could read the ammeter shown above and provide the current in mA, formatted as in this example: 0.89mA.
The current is 5.25mA
